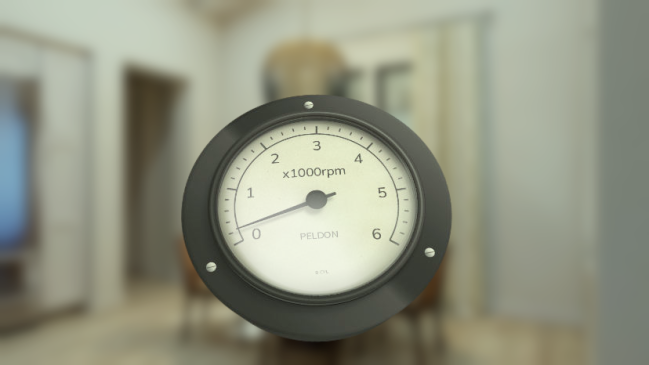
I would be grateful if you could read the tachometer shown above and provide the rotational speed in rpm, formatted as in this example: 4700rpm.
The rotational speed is 200rpm
